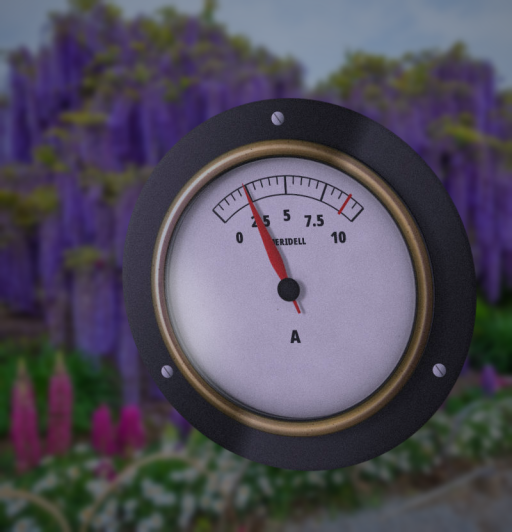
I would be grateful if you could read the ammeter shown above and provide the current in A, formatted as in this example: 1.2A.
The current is 2.5A
